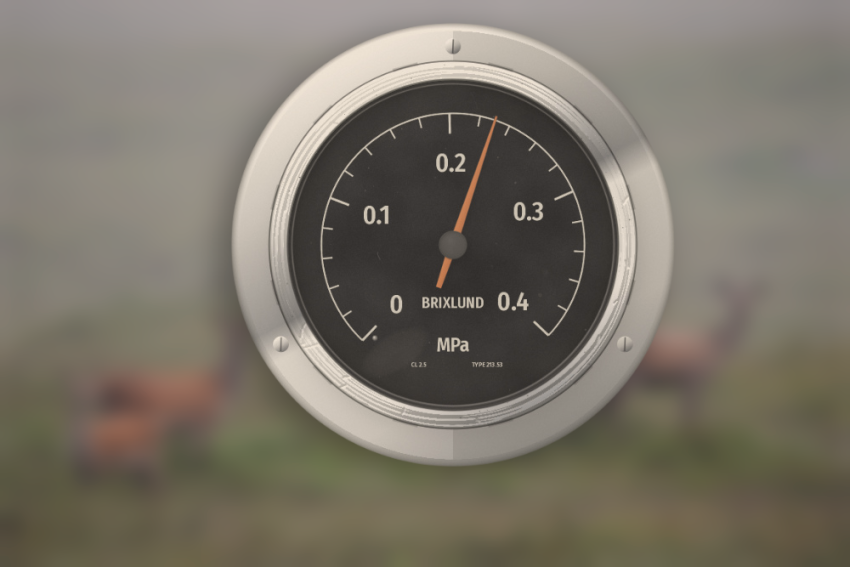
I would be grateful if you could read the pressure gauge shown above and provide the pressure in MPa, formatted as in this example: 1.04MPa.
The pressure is 0.23MPa
